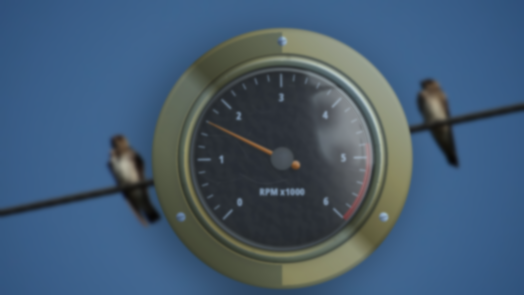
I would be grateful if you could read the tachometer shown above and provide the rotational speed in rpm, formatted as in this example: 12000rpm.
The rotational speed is 1600rpm
